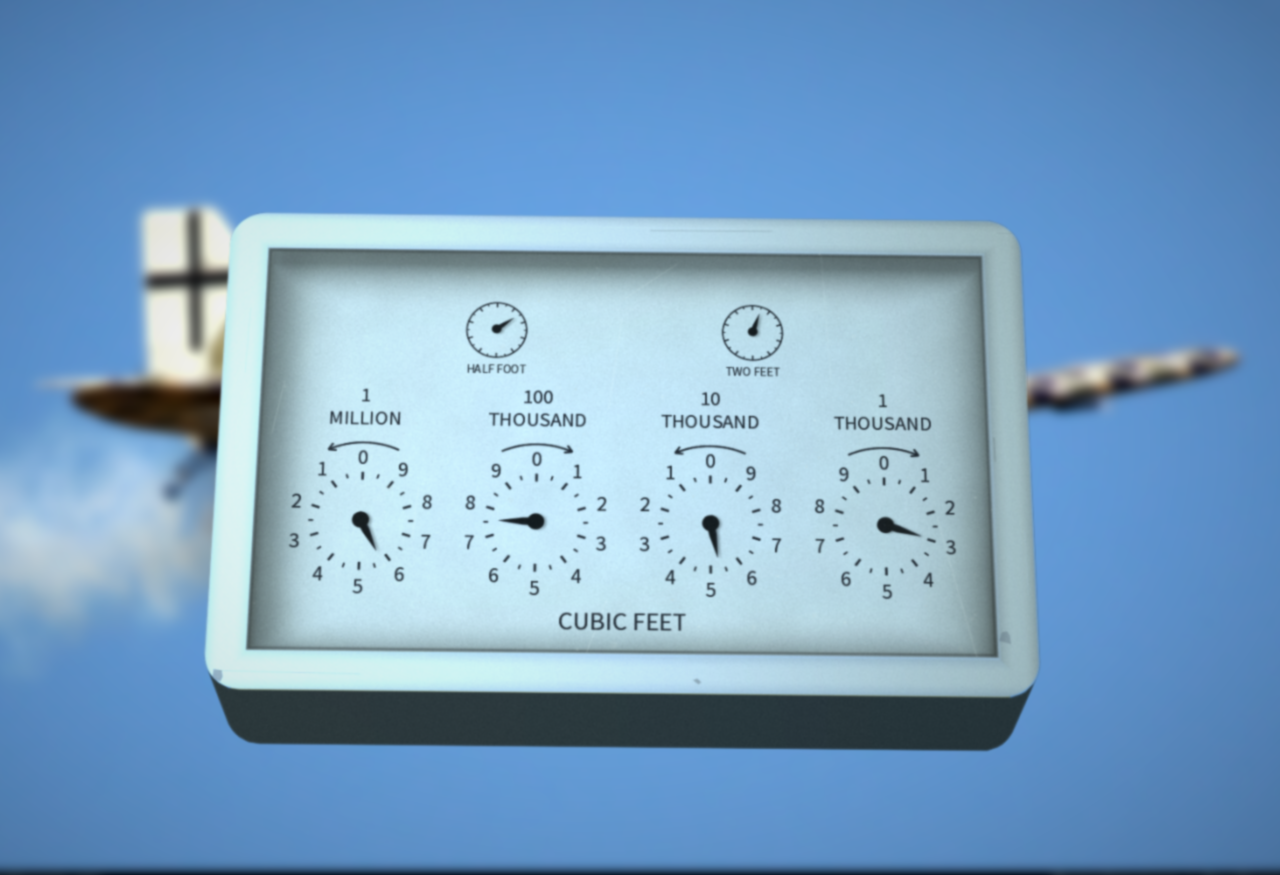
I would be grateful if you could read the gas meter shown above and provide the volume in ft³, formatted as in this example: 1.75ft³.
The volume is 575300ft³
